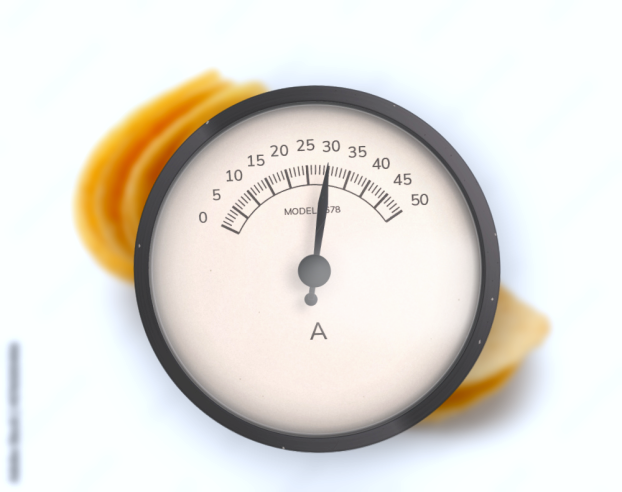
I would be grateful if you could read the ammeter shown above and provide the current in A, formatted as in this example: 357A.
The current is 30A
